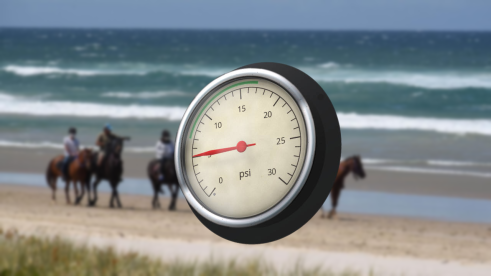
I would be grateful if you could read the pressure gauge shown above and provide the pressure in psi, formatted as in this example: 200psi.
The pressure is 5psi
